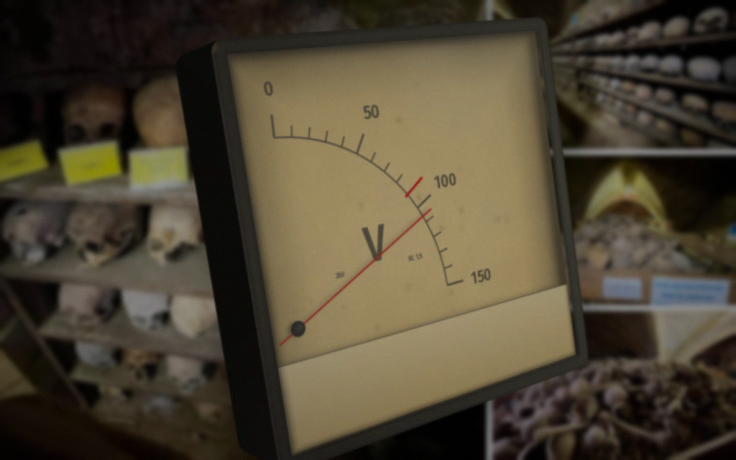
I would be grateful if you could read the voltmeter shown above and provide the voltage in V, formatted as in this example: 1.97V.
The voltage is 105V
